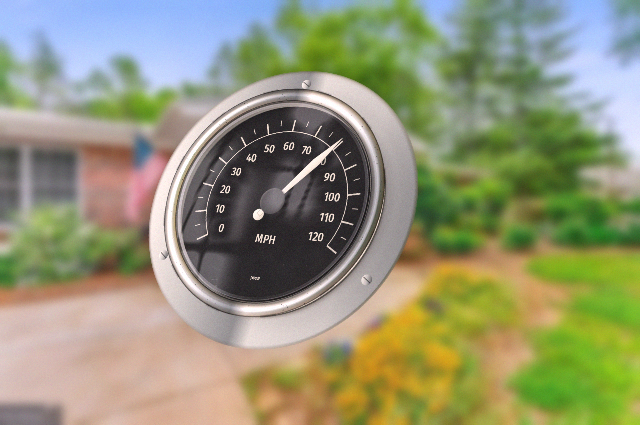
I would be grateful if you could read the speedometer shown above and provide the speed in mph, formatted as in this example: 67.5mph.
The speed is 80mph
